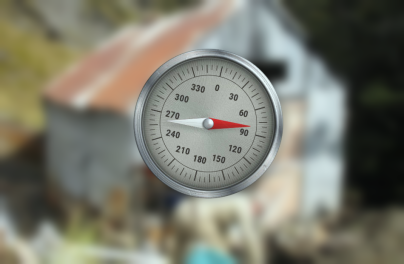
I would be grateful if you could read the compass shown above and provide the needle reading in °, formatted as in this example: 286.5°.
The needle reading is 80°
